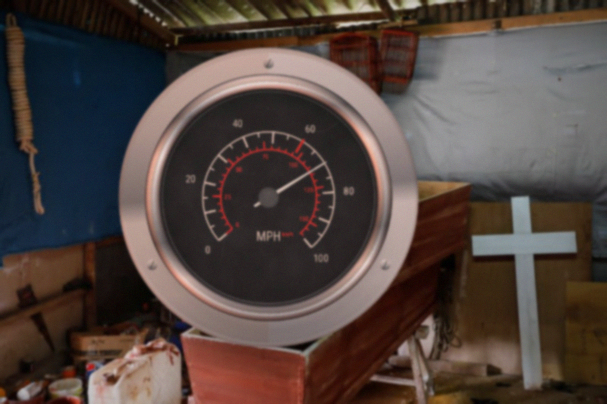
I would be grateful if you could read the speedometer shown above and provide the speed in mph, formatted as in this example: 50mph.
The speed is 70mph
